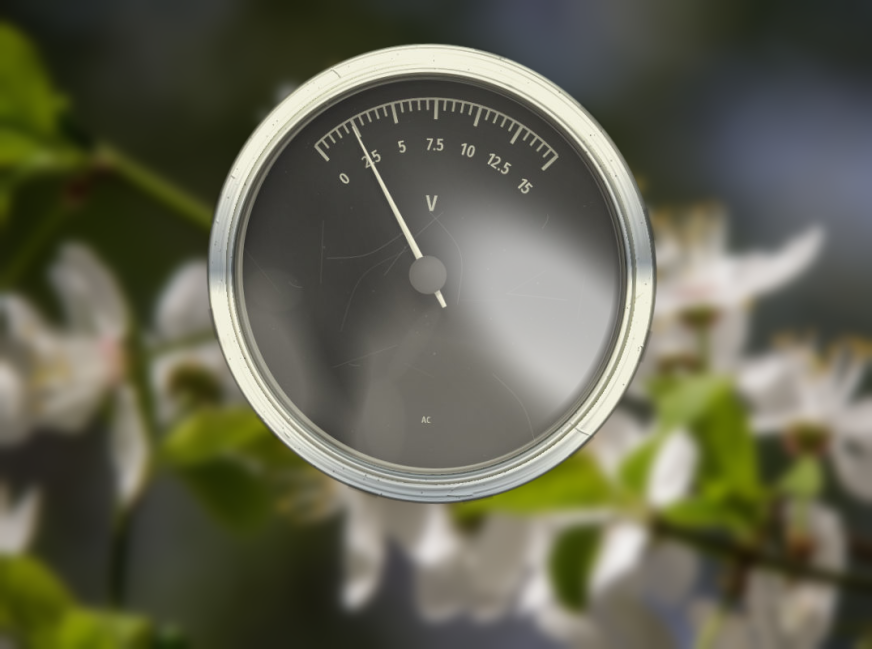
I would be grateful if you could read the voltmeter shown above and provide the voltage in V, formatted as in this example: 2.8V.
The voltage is 2.5V
